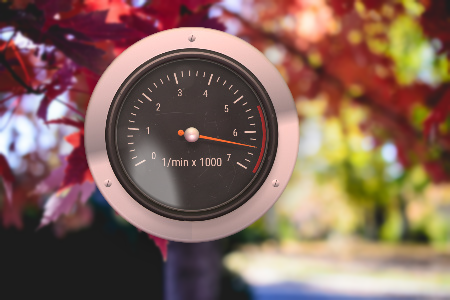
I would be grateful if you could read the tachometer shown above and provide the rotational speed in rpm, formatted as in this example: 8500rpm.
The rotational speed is 6400rpm
